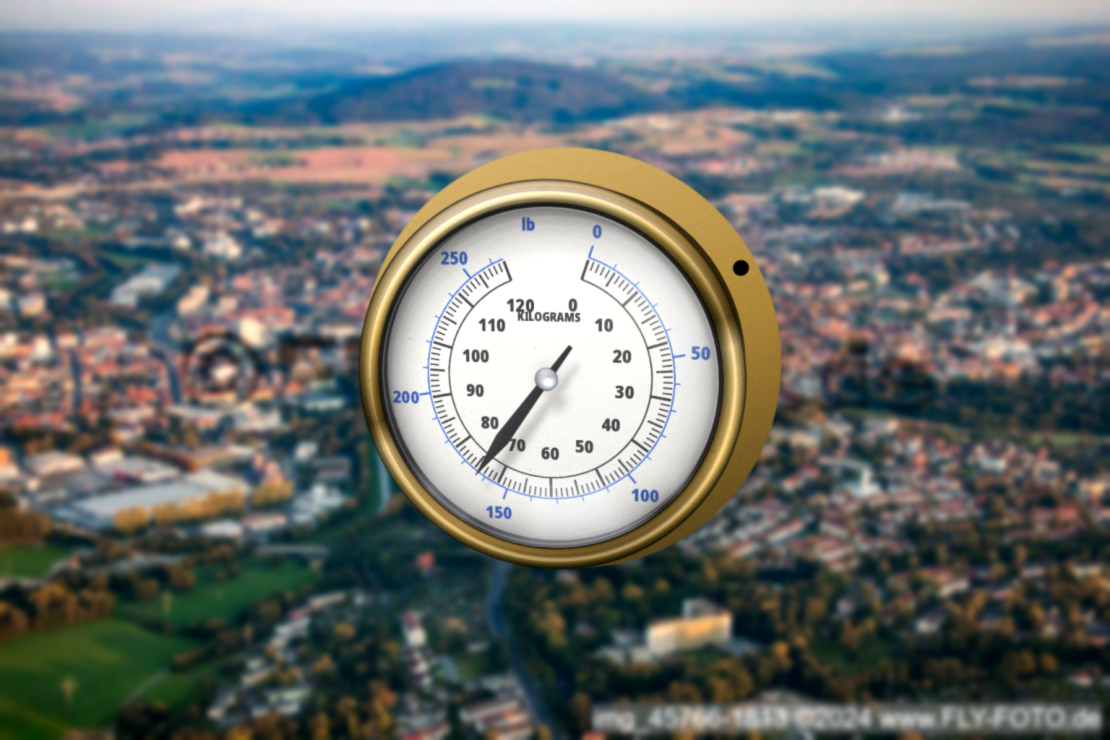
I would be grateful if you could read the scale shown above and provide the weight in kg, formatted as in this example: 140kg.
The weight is 74kg
